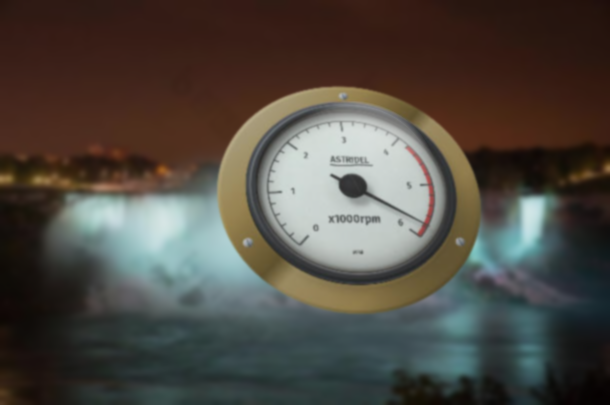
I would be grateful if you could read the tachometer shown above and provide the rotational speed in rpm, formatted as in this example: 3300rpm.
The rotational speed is 5800rpm
